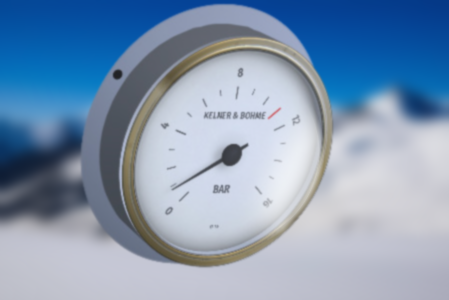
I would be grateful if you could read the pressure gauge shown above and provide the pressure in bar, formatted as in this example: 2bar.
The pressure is 1bar
